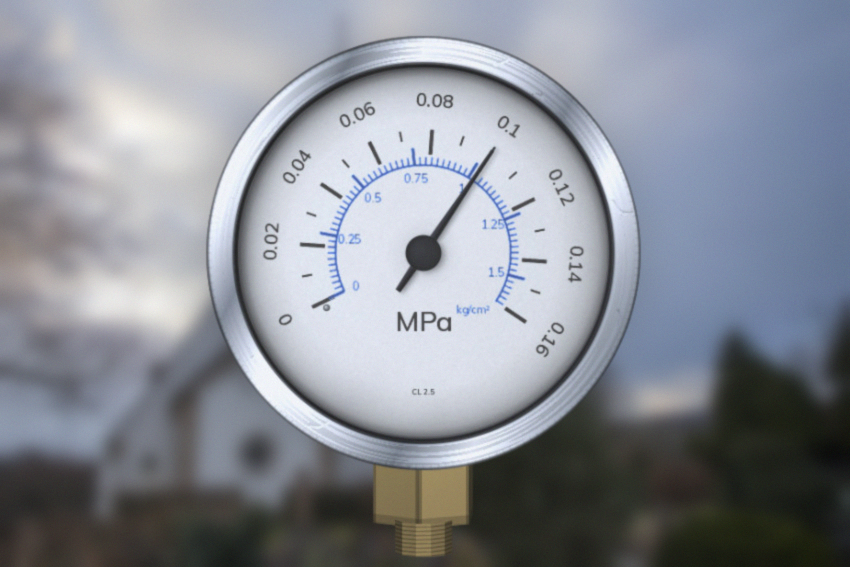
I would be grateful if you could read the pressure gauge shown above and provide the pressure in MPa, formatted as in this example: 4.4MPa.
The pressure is 0.1MPa
